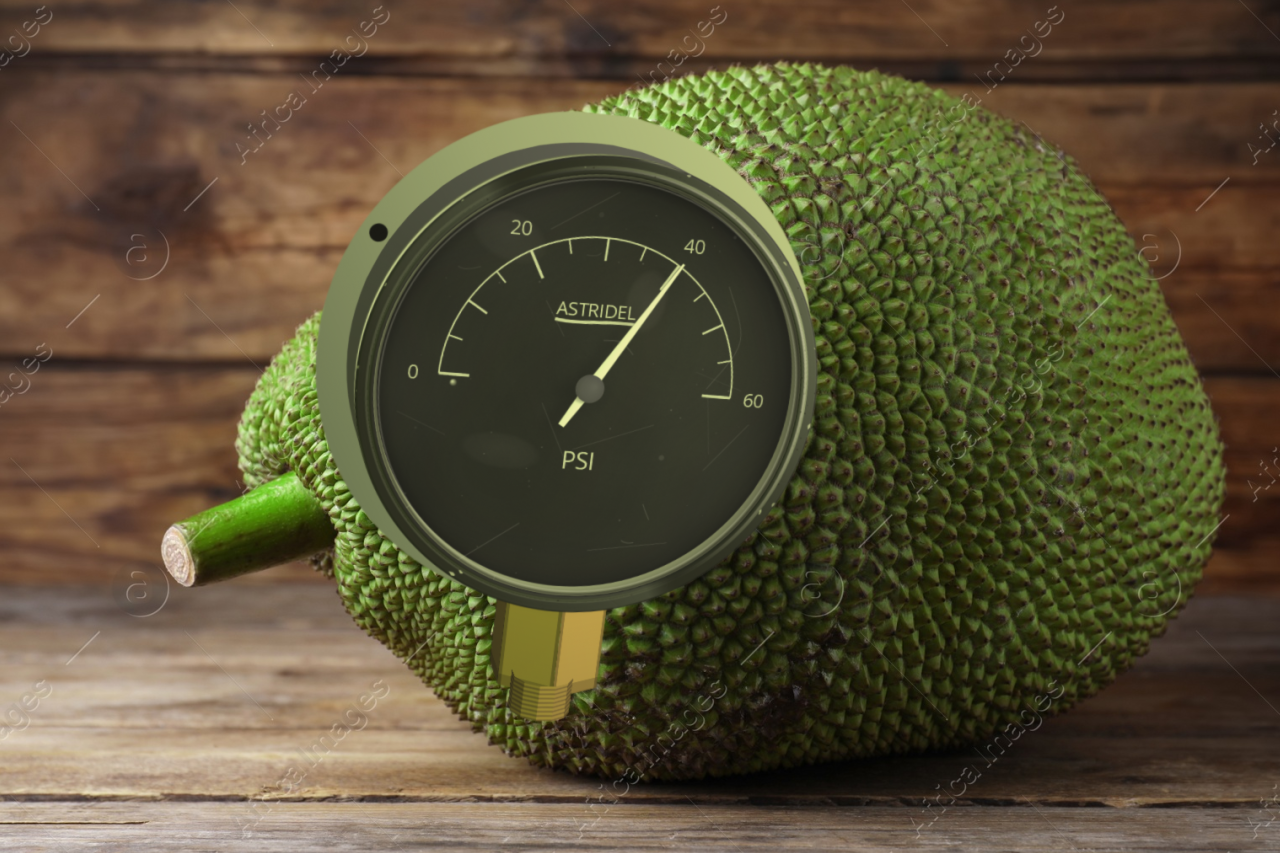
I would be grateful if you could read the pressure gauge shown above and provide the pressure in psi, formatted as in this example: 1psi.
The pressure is 40psi
